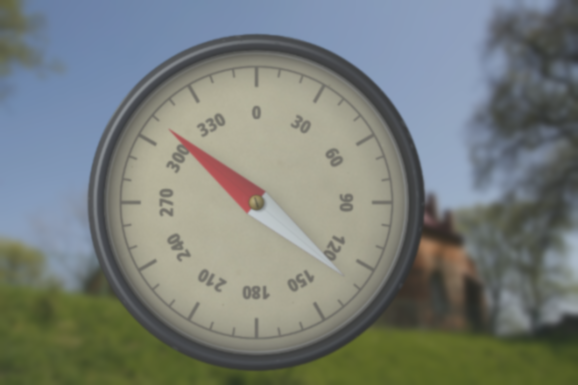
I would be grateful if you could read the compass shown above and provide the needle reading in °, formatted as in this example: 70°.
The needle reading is 310°
